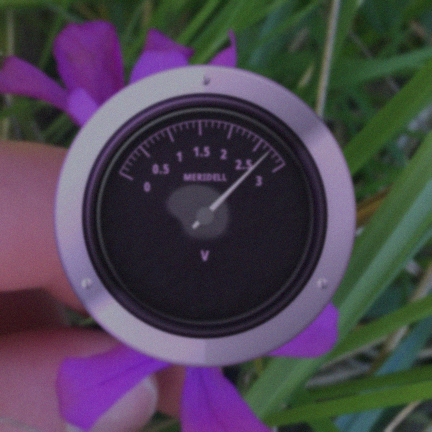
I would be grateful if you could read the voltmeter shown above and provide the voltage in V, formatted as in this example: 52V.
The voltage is 2.7V
